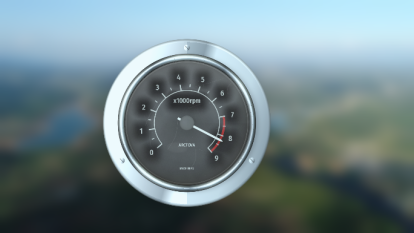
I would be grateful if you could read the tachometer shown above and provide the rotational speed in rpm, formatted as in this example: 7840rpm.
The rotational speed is 8250rpm
